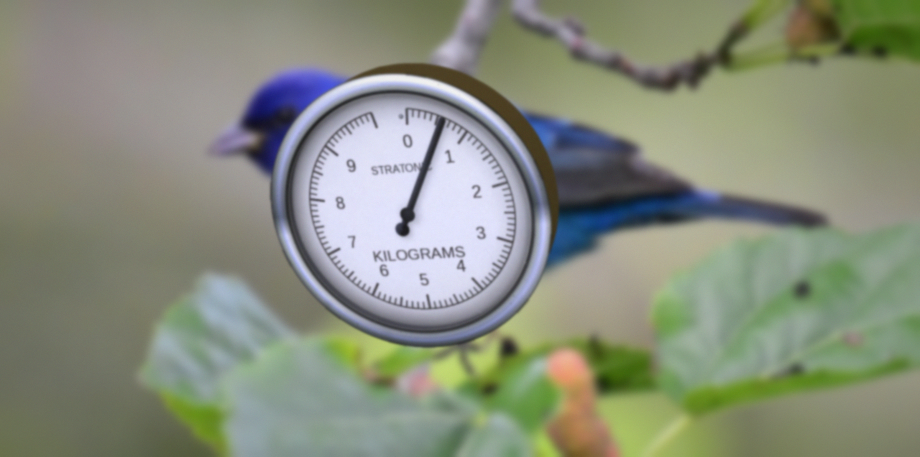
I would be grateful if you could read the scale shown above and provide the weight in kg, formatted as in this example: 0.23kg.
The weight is 0.6kg
